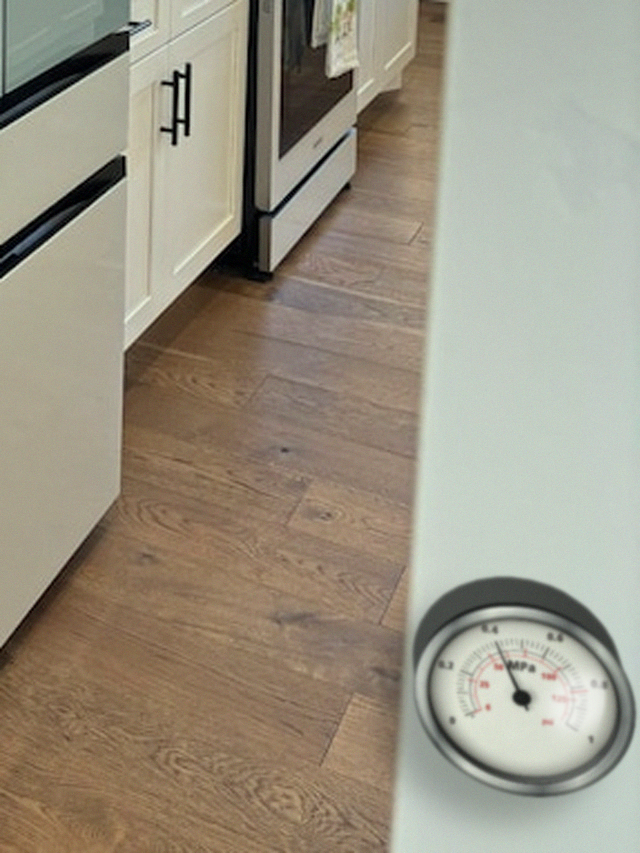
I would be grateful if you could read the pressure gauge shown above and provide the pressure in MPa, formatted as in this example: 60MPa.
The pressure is 0.4MPa
